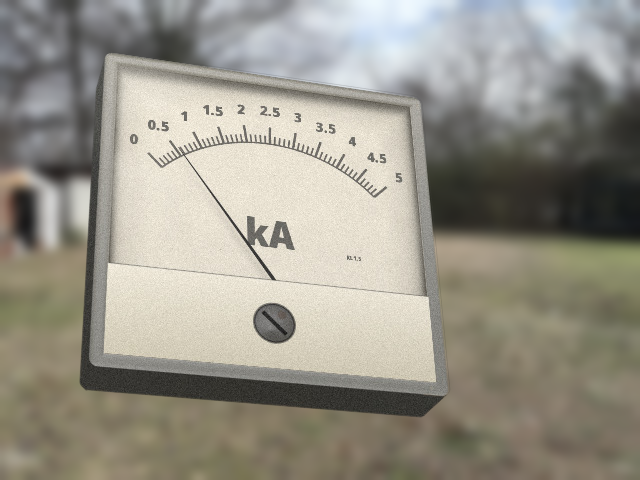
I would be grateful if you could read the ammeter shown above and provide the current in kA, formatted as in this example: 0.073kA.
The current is 0.5kA
